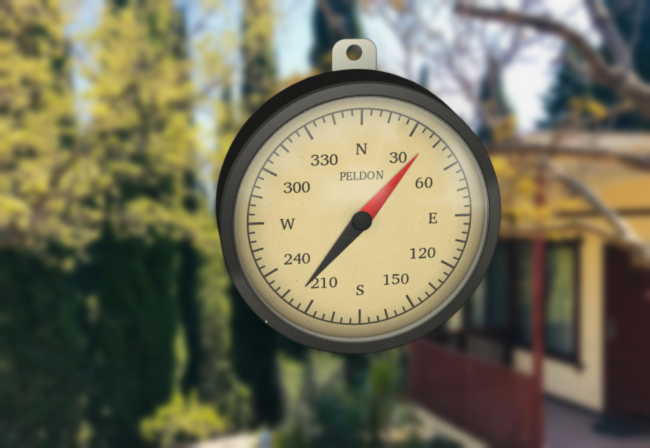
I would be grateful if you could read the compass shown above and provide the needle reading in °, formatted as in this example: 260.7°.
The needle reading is 40°
